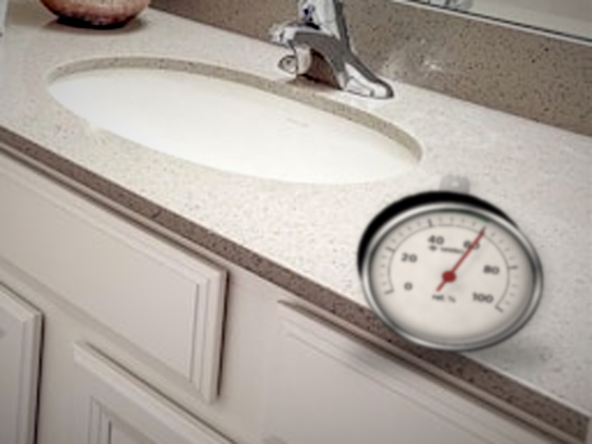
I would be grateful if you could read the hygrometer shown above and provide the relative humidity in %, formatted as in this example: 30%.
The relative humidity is 60%
